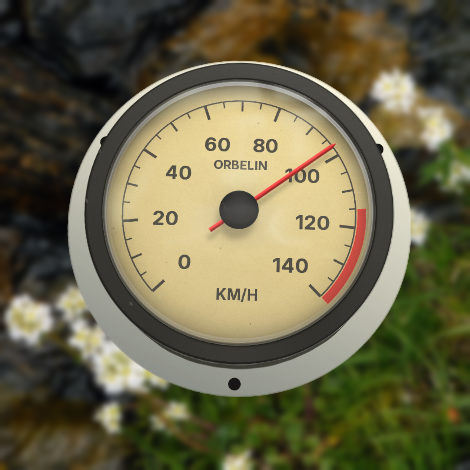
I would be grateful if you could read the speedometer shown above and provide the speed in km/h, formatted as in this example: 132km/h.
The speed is 97.5km/h
